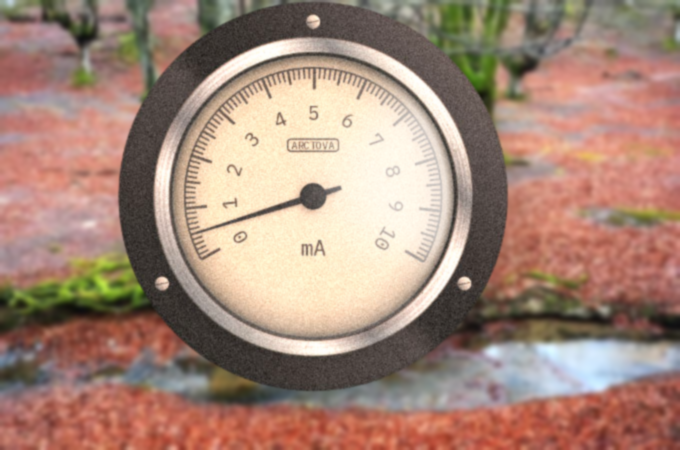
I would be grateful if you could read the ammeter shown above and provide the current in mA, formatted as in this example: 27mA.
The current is 0.5mA
